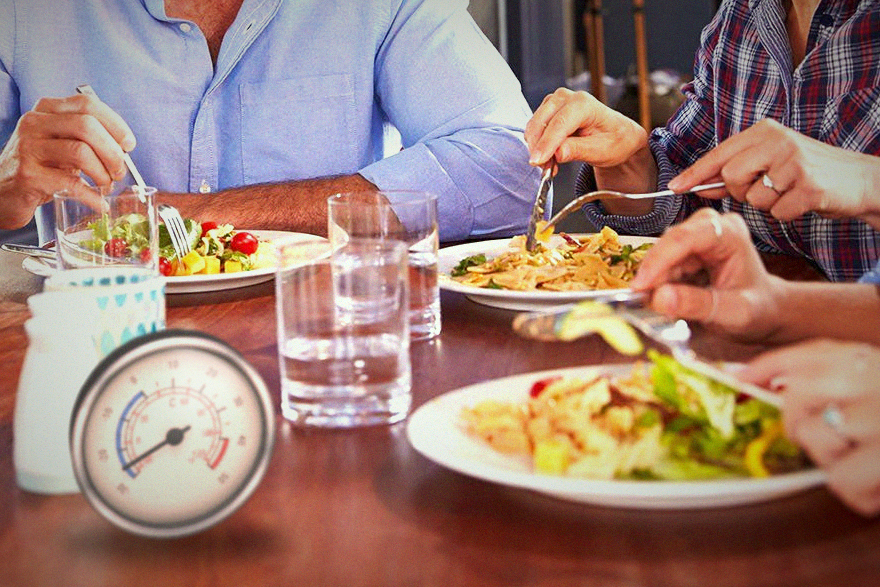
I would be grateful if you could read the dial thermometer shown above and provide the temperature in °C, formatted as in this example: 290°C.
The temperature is -25°C
